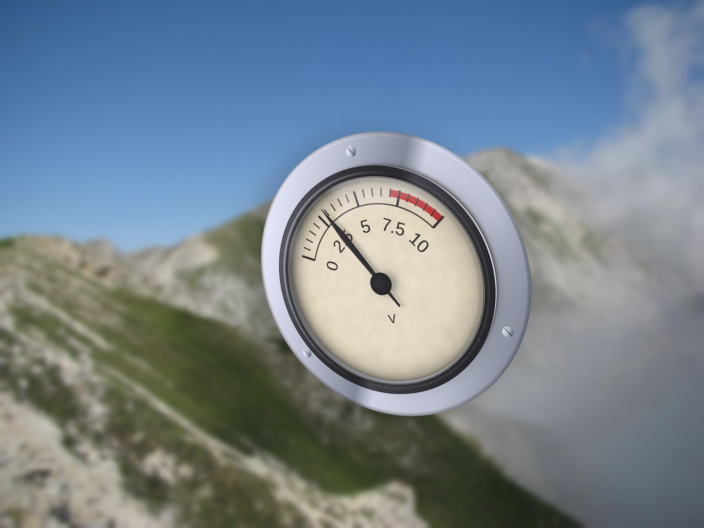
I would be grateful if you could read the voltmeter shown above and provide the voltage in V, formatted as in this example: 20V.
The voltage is 3V
